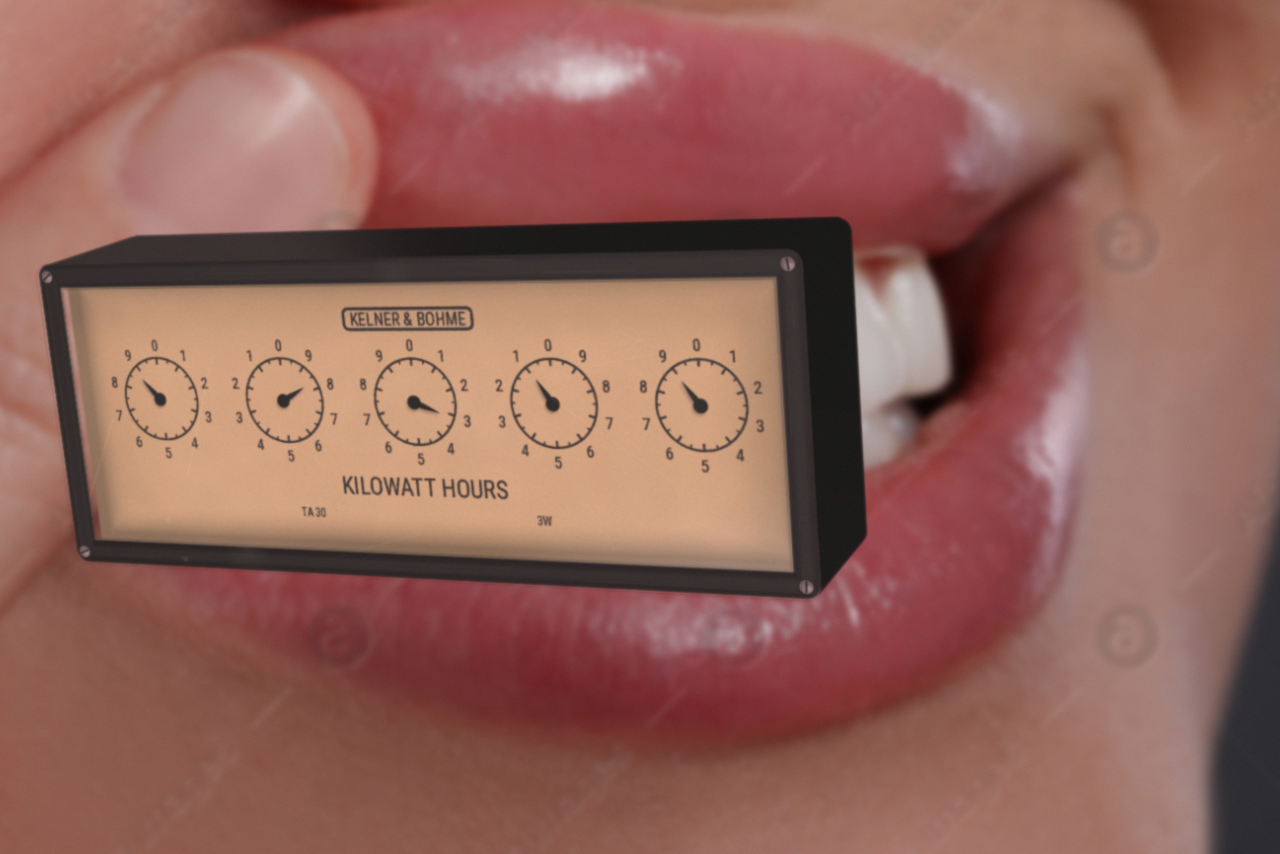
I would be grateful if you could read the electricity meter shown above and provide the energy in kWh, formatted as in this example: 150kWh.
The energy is 88309kWh
